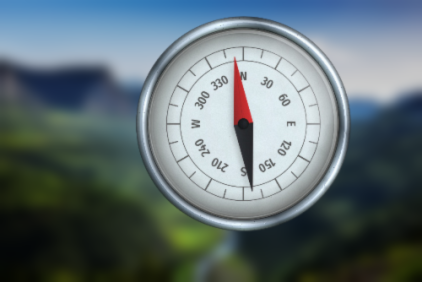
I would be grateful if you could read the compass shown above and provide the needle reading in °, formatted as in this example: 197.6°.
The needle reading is 352.5°
